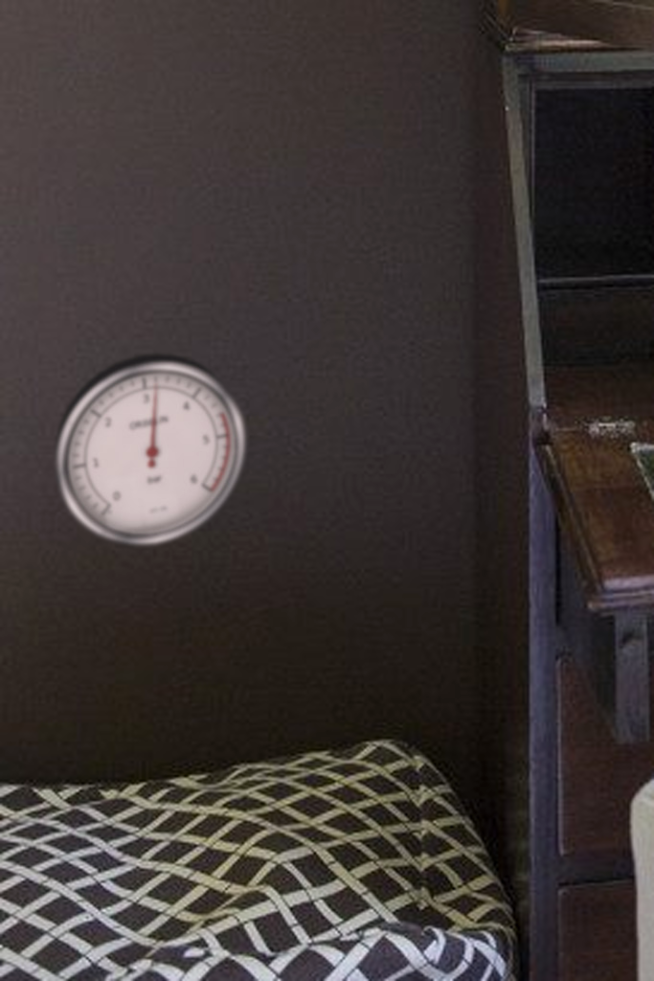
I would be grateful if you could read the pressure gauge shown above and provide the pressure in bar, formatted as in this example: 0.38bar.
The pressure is 3.2bar
